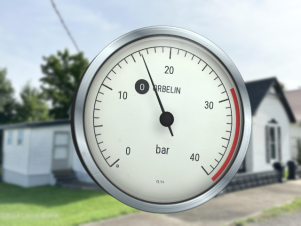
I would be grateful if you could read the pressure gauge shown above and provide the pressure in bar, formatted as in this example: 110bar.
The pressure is 16bar
